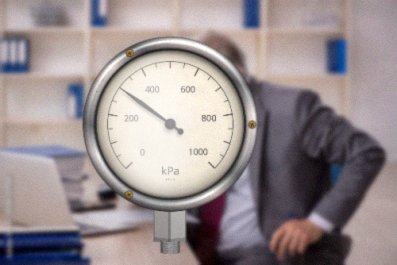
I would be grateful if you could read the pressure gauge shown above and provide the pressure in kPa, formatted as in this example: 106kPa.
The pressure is 300kPa
